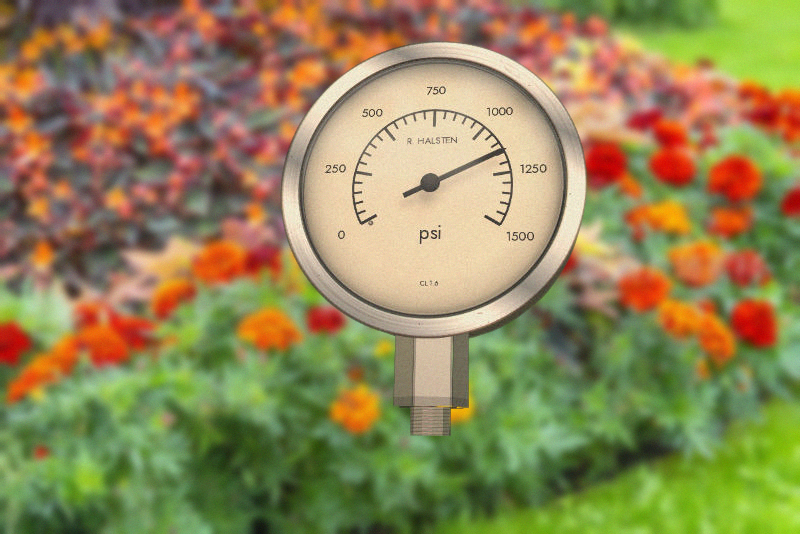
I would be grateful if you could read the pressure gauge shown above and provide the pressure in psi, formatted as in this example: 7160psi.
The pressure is 1150psi
